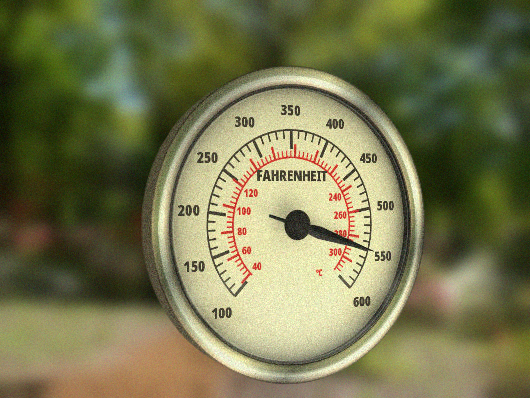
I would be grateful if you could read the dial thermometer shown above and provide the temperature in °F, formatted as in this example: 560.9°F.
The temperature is 550°F
